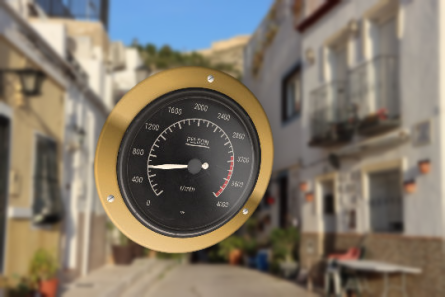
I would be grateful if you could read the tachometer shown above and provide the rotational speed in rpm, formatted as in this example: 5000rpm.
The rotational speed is 600rpm
